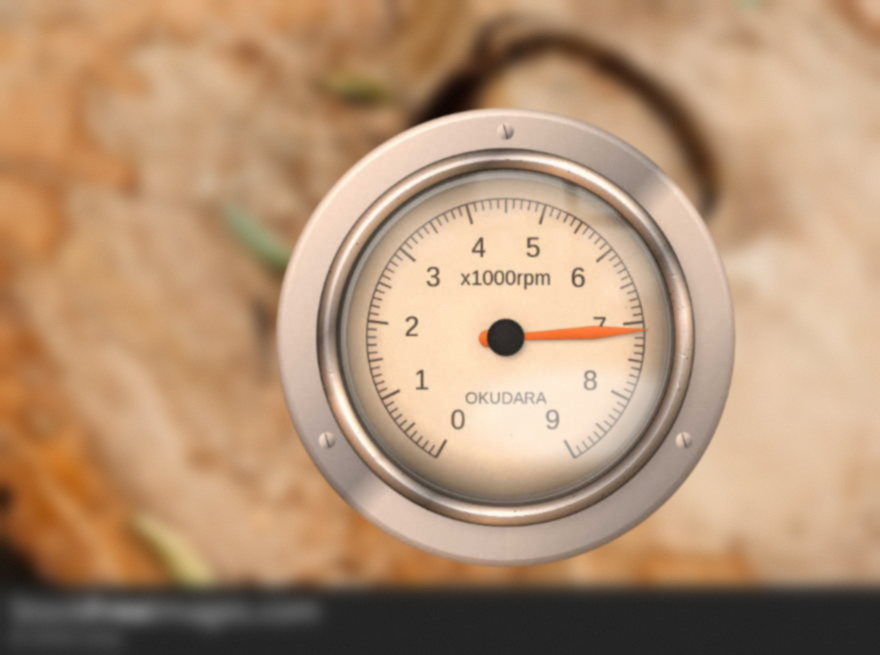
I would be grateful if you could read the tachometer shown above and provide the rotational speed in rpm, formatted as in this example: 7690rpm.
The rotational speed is 7100rpm
